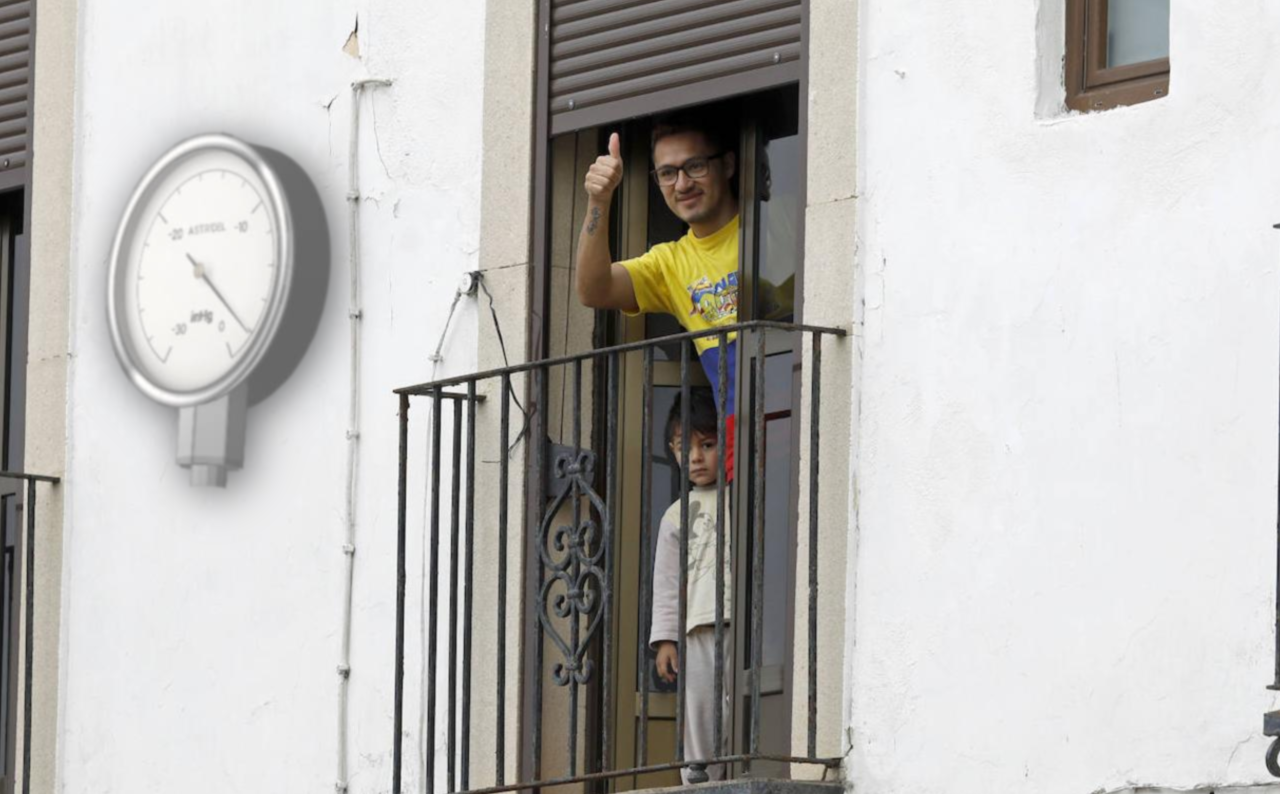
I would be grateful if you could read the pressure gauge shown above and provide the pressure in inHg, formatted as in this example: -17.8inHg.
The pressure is -2inHg
